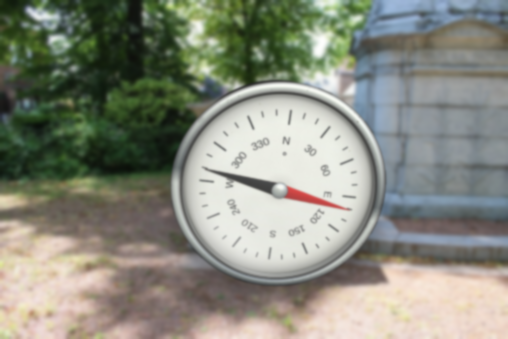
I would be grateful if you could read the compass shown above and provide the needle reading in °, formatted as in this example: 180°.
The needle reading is 100°
